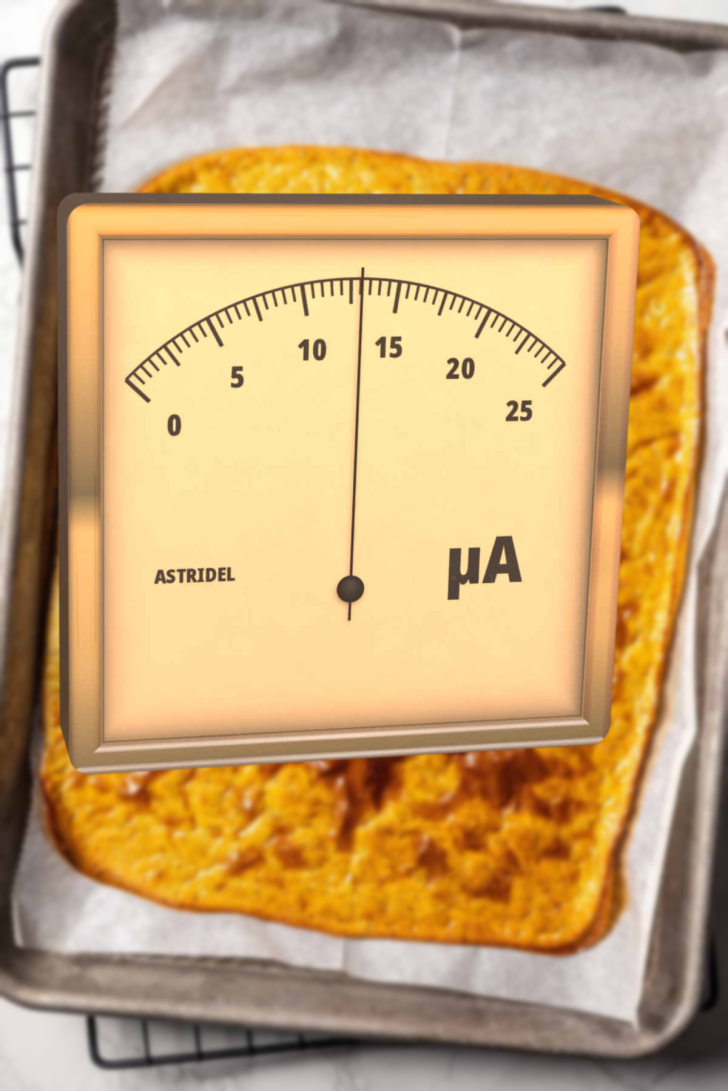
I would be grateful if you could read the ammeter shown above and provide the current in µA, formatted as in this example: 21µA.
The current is 13µA
